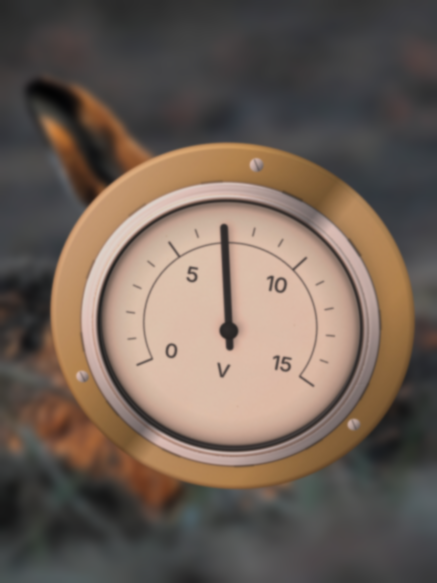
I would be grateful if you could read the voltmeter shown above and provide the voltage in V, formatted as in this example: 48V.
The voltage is 7V
